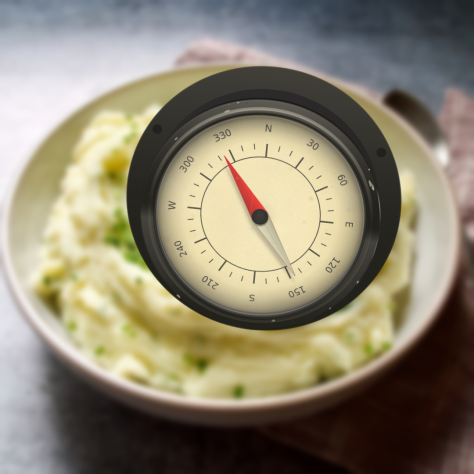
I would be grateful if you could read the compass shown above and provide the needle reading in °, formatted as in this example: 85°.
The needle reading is 325°
